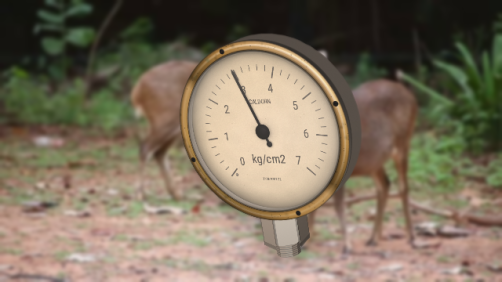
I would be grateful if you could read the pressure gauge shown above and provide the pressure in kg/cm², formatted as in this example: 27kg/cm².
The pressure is 3kg/cm²
